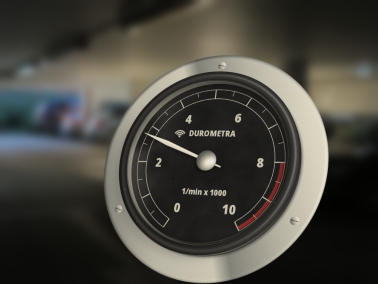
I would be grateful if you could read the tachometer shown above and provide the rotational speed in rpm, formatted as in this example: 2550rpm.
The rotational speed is 2750rpm
